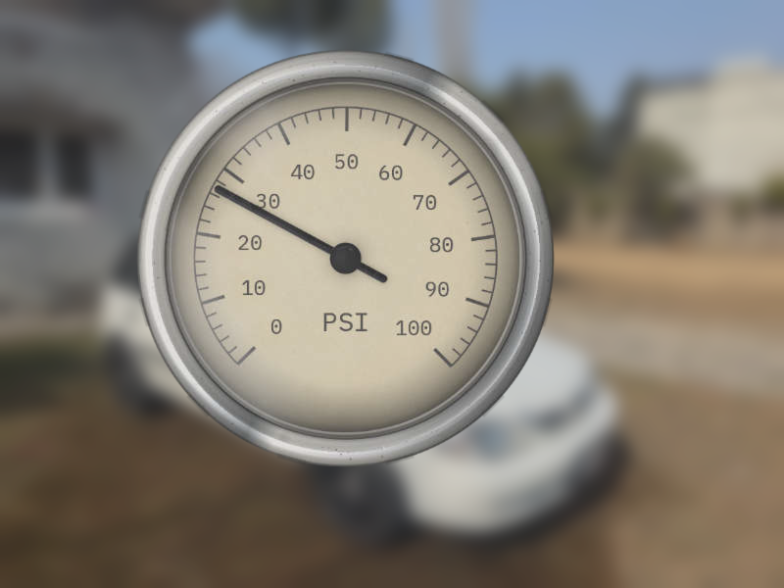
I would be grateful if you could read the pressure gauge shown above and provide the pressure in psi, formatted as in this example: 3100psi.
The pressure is 27psi
